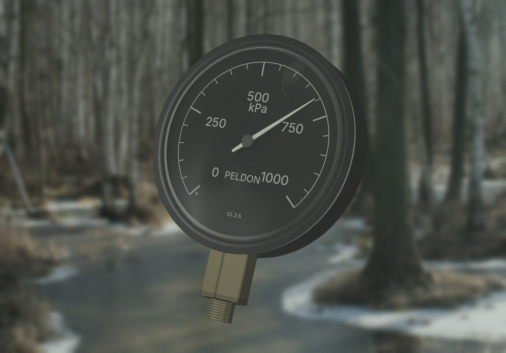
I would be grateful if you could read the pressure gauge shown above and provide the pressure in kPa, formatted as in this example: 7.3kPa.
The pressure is 700kPa
